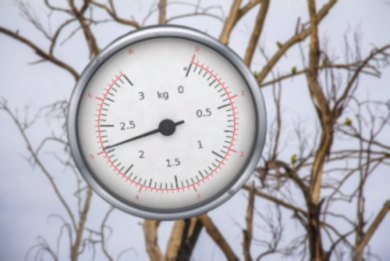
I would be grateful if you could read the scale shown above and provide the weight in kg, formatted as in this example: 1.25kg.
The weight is 2.3kg
